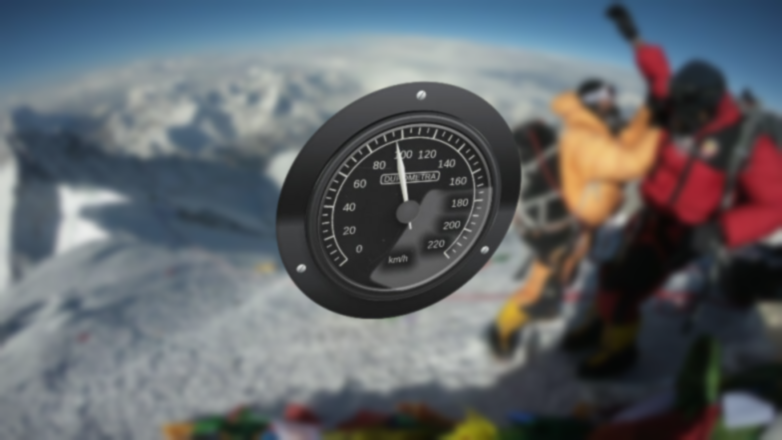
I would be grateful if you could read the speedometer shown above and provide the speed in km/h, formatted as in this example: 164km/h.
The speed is 95km/h
